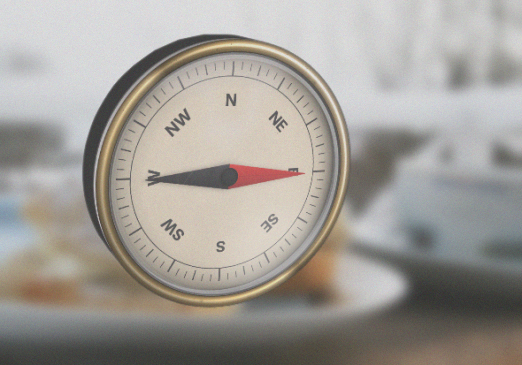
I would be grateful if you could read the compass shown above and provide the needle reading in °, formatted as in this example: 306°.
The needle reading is 90°
